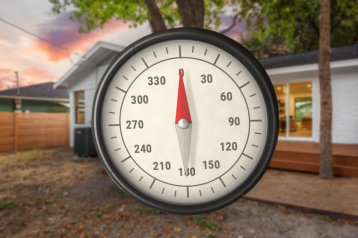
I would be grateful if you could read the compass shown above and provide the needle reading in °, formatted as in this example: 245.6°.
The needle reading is 0°
